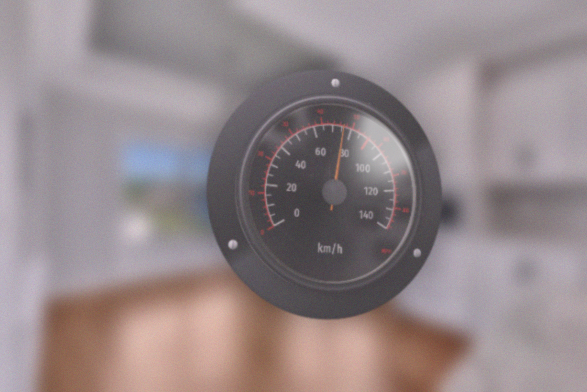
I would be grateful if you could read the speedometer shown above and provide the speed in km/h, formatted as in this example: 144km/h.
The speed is 75km/h
